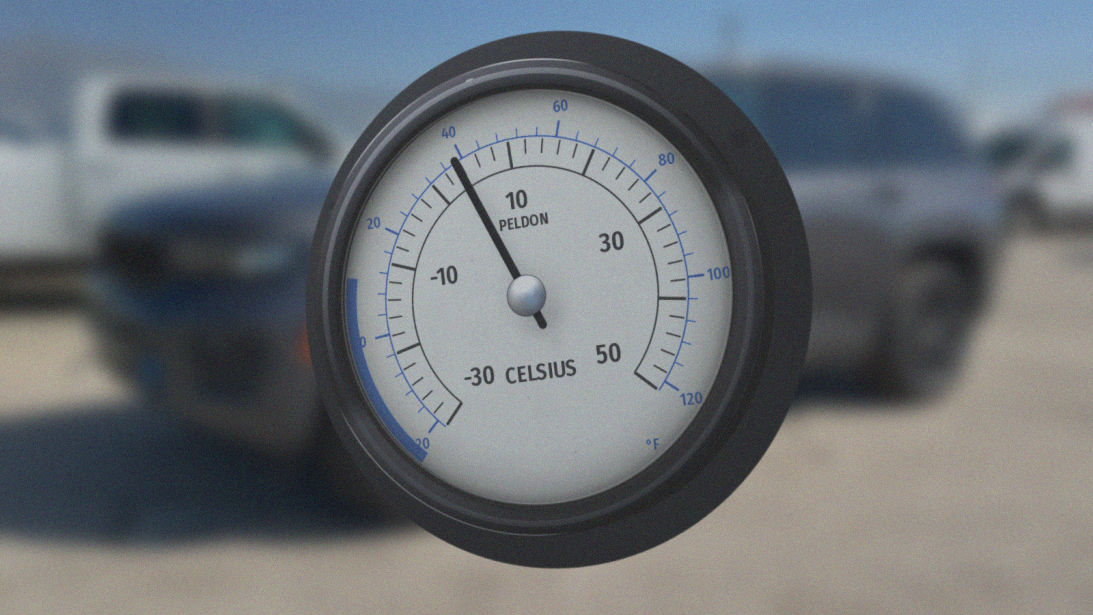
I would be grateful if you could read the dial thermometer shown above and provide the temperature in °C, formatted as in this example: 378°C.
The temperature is 4°C
